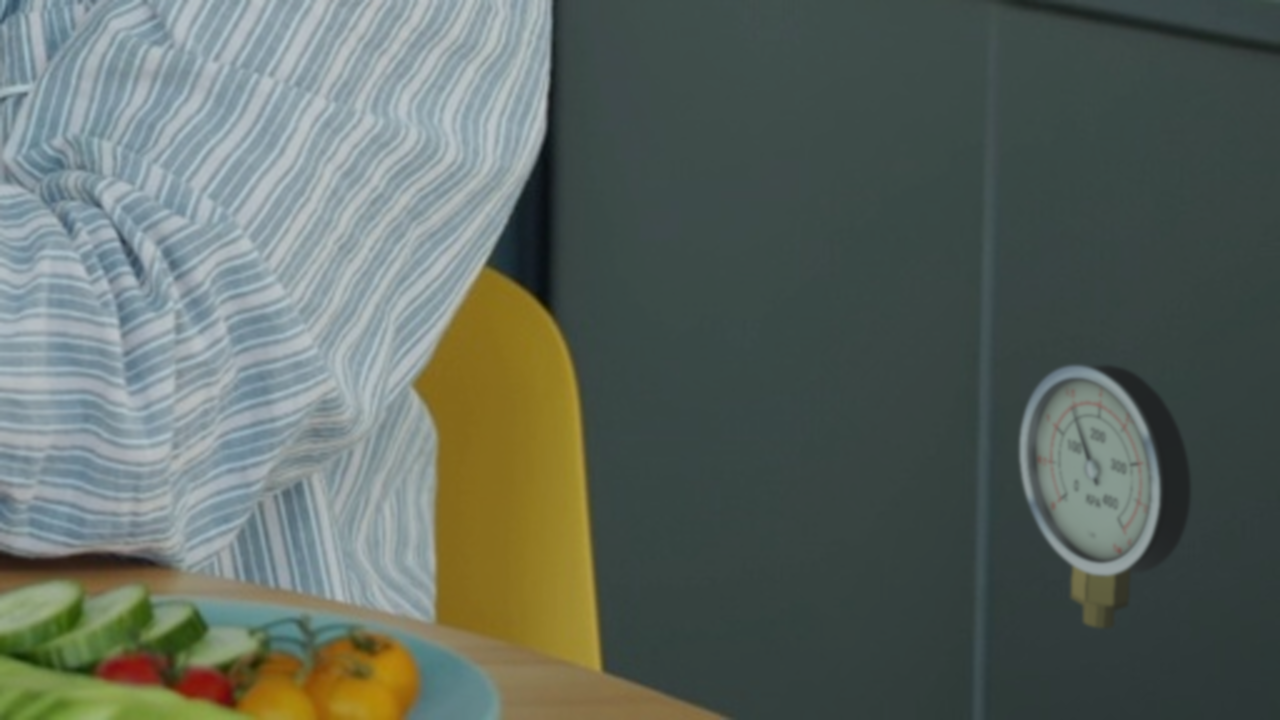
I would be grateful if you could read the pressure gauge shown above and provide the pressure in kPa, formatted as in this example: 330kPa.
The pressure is 150kPa
